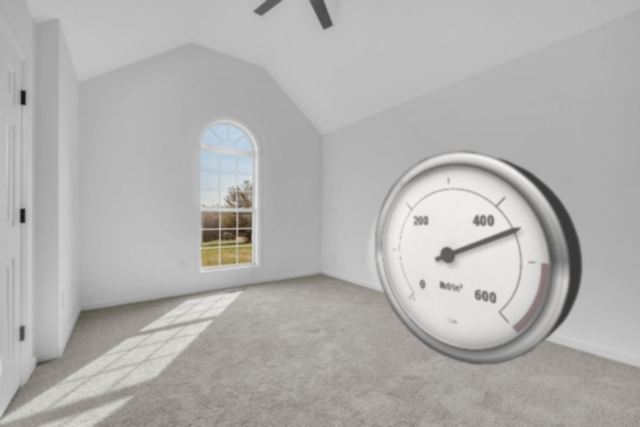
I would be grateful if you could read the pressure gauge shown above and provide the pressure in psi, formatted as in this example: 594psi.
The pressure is 450psi
